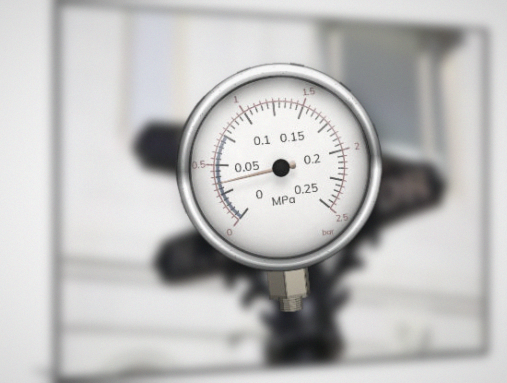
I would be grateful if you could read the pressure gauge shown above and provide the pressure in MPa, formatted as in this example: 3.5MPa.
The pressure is 0.035MPa
